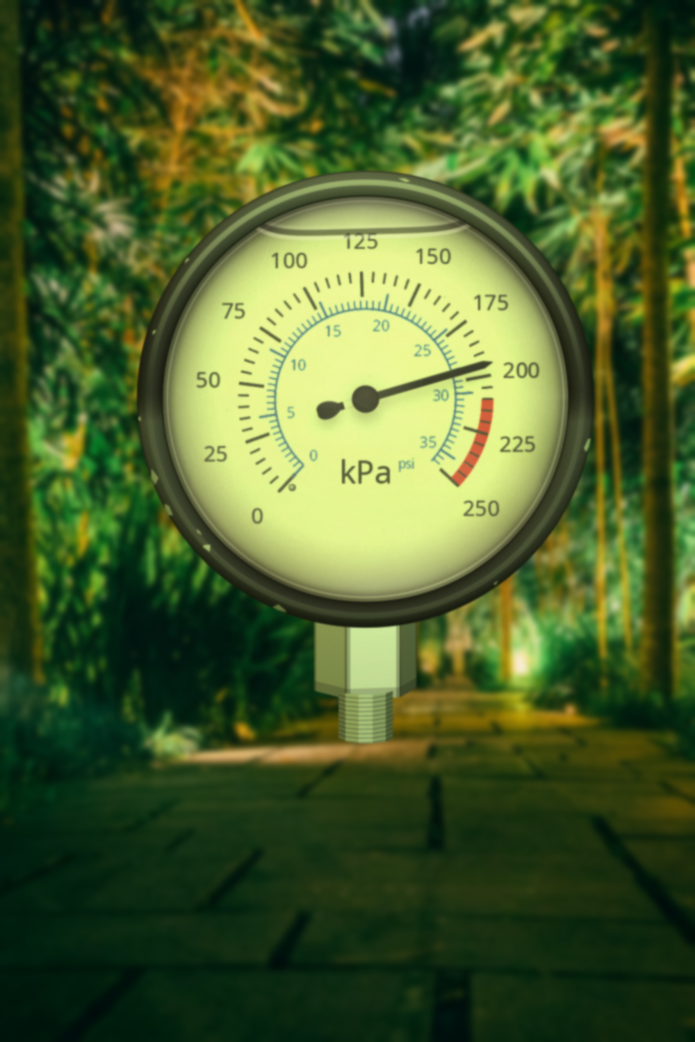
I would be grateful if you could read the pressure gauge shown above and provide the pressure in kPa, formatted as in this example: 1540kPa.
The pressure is 195kPa
